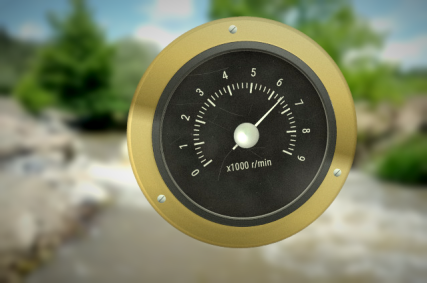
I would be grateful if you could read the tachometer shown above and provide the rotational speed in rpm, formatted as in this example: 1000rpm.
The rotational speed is 6400rpm
